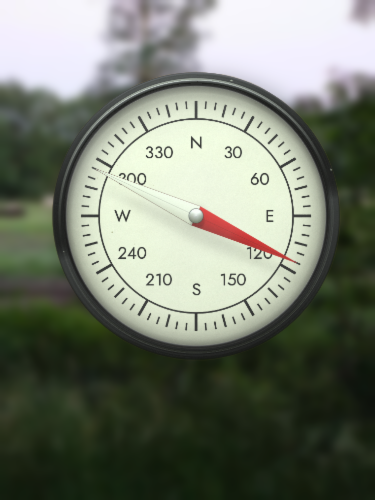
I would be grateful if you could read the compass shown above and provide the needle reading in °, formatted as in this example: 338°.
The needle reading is 115°
